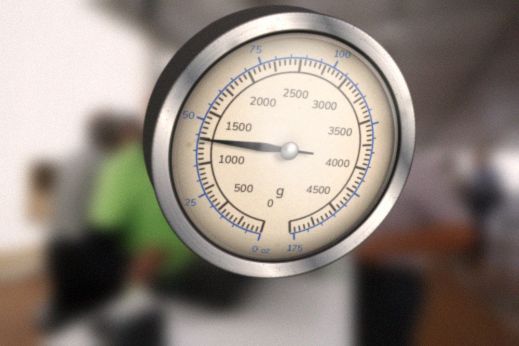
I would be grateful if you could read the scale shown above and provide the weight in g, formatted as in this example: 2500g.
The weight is 1250g
